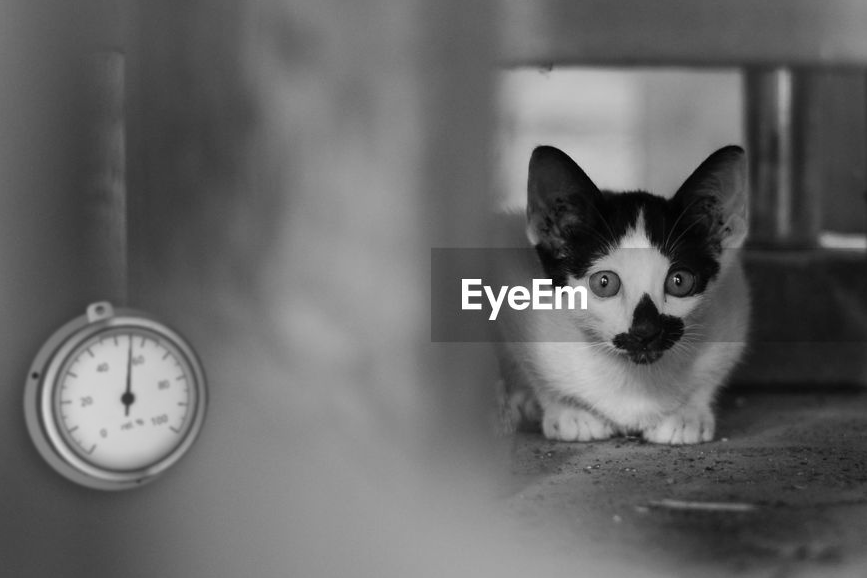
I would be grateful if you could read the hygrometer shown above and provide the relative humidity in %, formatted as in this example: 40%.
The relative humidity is 55%
